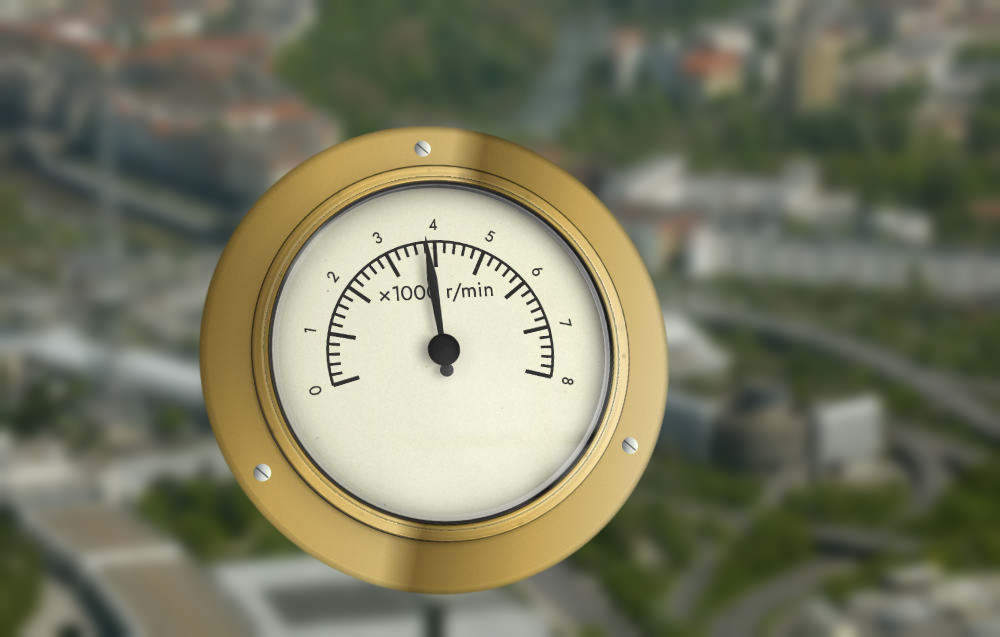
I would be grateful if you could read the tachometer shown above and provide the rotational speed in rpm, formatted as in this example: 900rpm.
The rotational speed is 3800rpm
